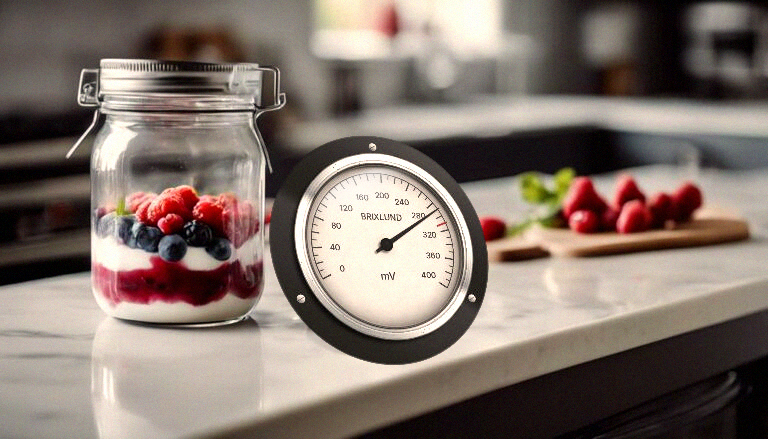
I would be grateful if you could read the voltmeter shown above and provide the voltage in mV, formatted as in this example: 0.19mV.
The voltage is 290mV
